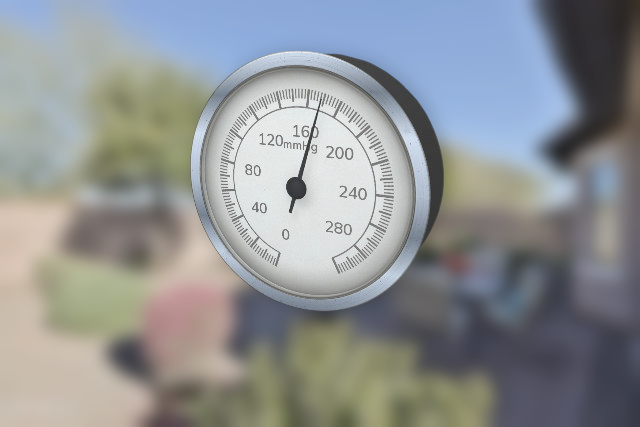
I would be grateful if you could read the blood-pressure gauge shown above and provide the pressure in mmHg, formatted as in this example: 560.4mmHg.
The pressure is 170mmHg
